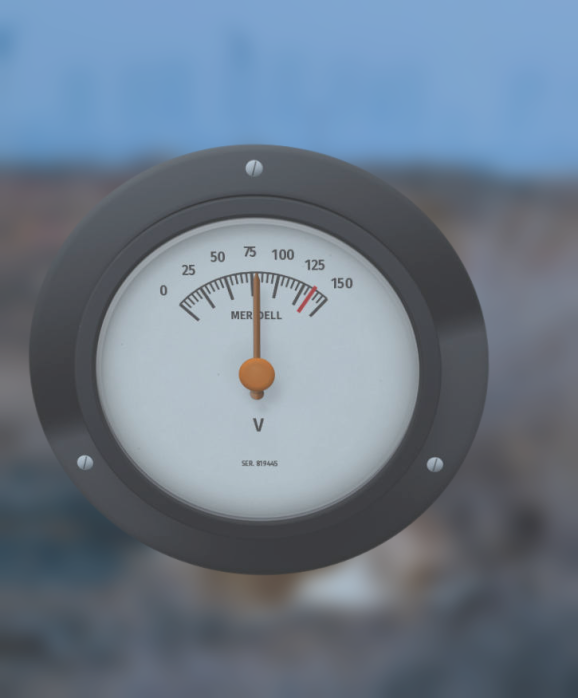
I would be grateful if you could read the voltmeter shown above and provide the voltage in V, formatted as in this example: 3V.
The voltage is 80V
